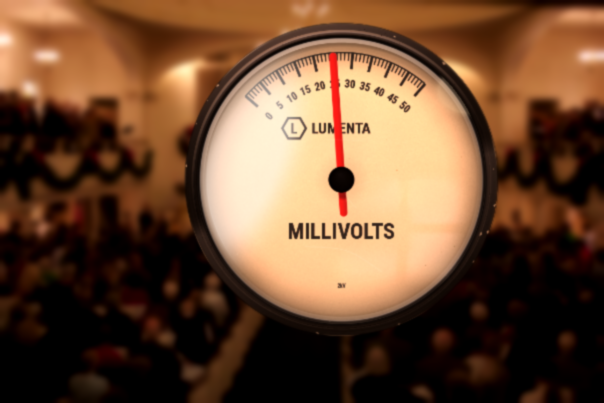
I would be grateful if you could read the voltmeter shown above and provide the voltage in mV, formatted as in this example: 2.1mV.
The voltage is 25mV
